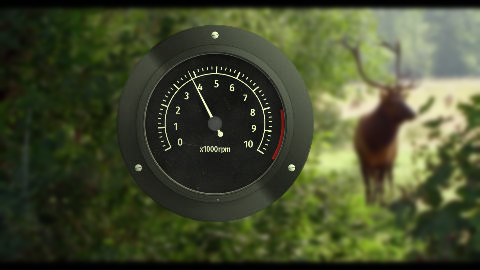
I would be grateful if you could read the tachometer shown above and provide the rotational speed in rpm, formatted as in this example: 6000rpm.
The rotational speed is 3800rpm
